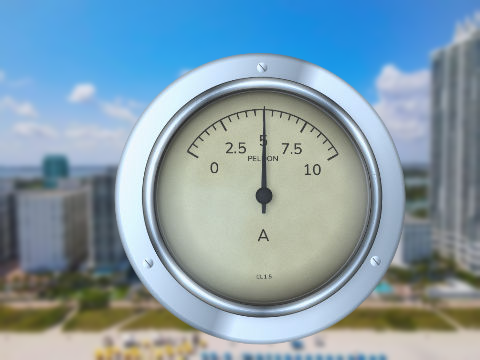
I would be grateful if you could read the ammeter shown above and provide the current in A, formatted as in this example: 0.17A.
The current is 5A
